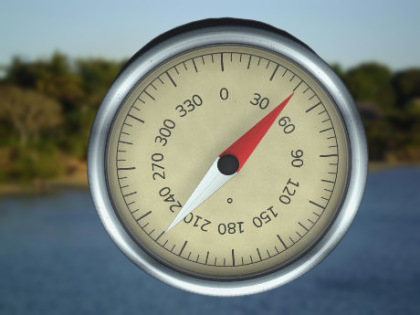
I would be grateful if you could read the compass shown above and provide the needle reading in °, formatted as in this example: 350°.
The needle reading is 45°
